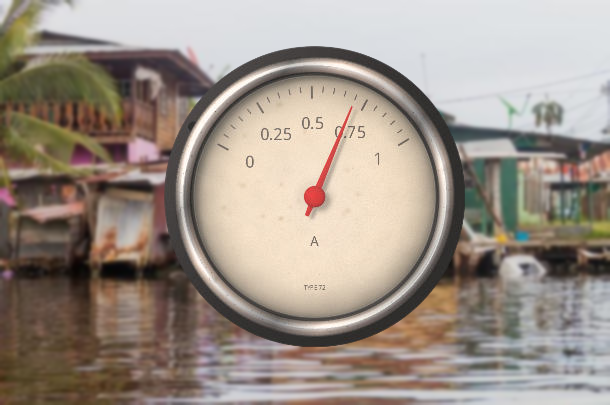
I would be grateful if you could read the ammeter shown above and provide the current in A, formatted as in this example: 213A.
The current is 0.7A
